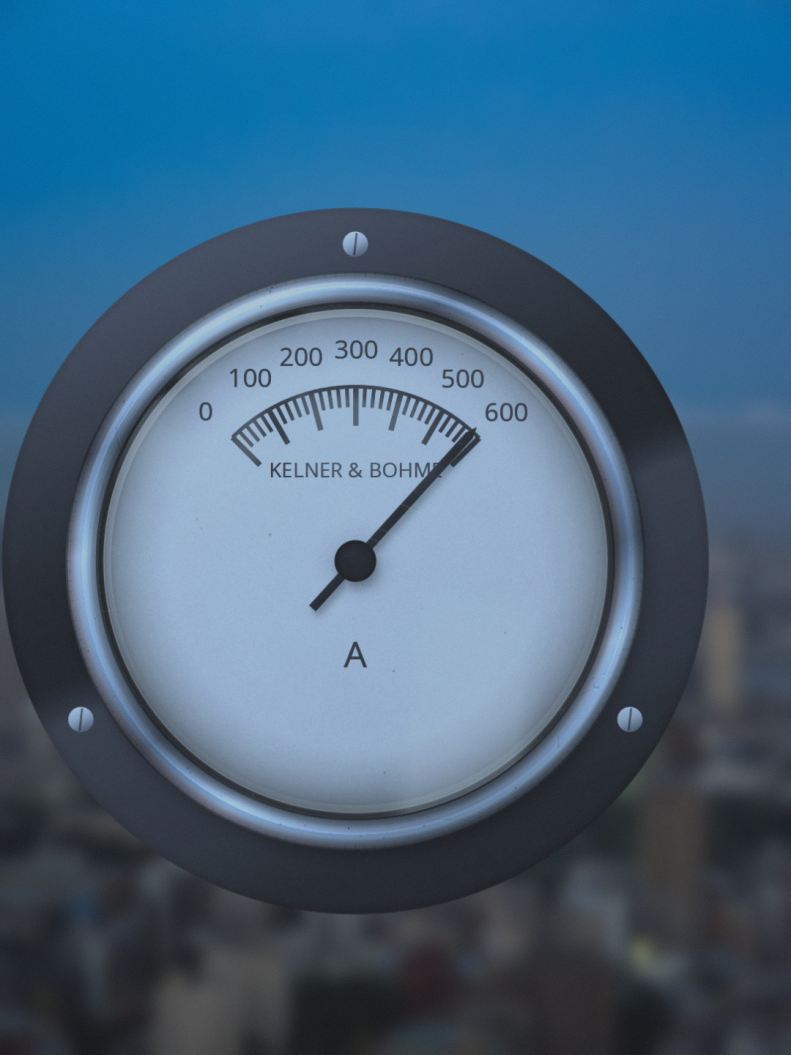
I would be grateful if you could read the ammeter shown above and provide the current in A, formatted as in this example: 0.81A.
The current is 580A
